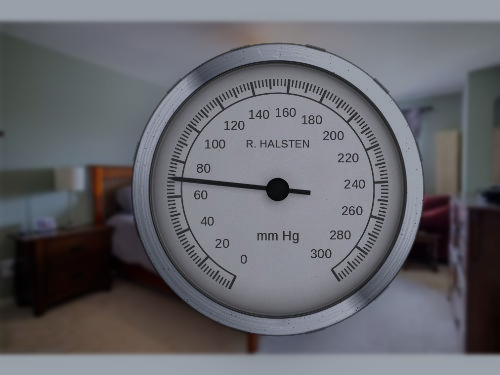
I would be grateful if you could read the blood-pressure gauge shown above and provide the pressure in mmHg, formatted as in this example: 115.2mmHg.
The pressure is 70mmHg
